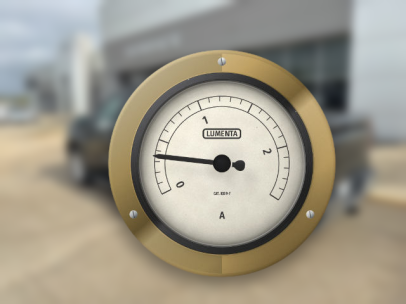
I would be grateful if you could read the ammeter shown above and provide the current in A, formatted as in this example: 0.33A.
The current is 0.35A
